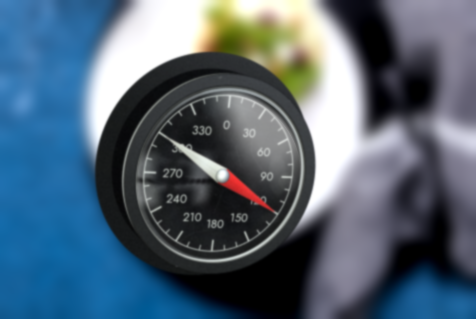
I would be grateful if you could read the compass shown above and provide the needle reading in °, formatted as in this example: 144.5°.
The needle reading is 120°
